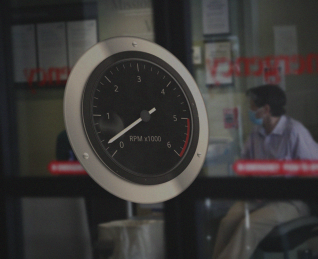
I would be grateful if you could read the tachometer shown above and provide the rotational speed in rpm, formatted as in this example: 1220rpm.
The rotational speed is 300rpm
